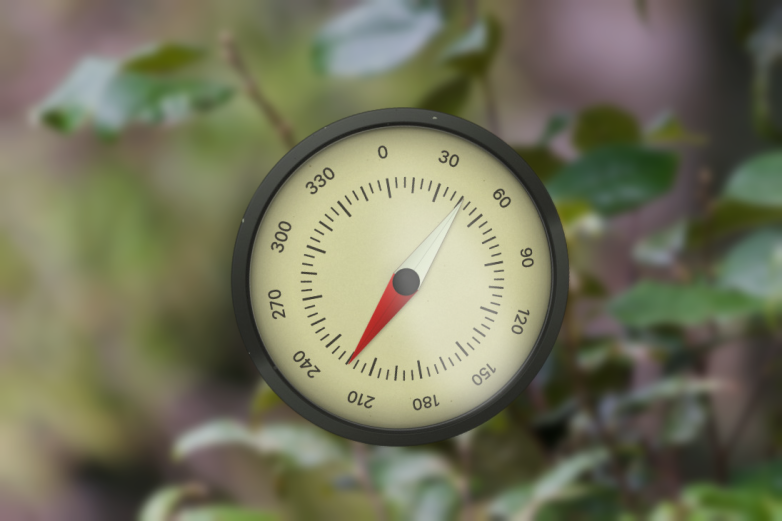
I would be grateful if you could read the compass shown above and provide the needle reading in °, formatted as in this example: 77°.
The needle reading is 225°
